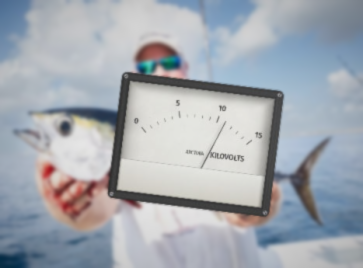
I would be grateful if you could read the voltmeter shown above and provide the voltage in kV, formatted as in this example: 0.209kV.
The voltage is 11kV
